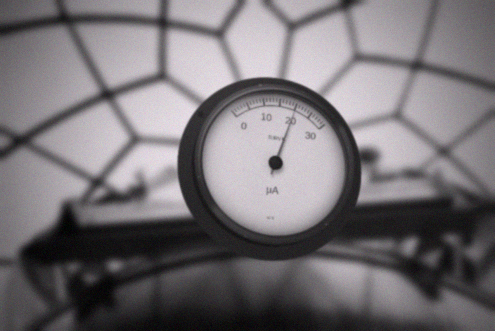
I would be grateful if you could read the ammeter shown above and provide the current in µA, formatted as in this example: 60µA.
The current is 20µA
